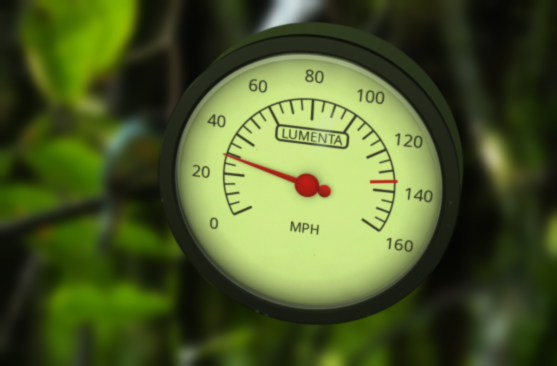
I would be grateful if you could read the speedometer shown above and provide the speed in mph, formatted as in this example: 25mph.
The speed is 30mph
